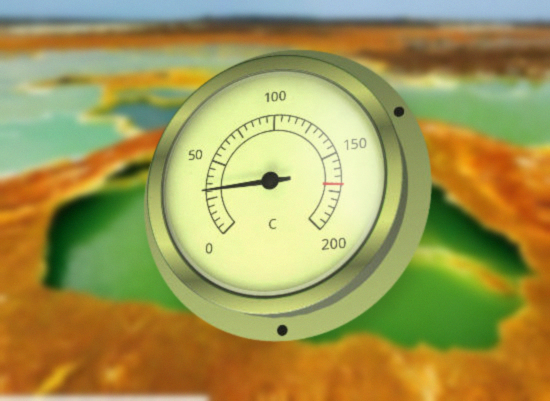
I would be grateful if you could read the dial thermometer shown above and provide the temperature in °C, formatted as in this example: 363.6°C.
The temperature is 30°C
